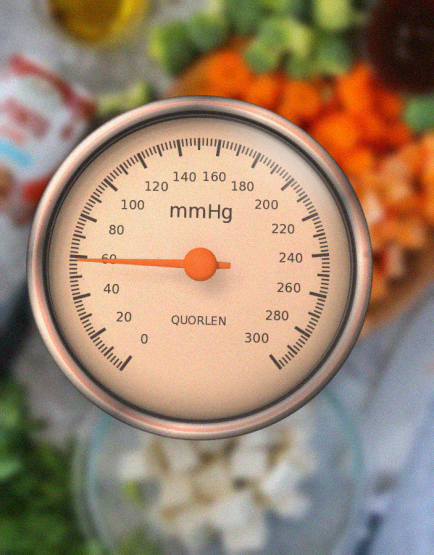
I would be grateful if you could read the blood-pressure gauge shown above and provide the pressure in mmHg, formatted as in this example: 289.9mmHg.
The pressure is 58mmHg
